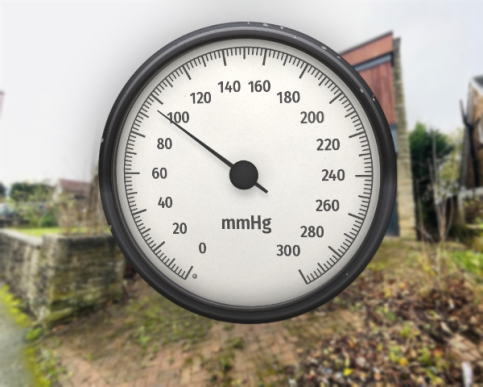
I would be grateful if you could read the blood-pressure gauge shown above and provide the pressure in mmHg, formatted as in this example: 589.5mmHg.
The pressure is 96mmHg
